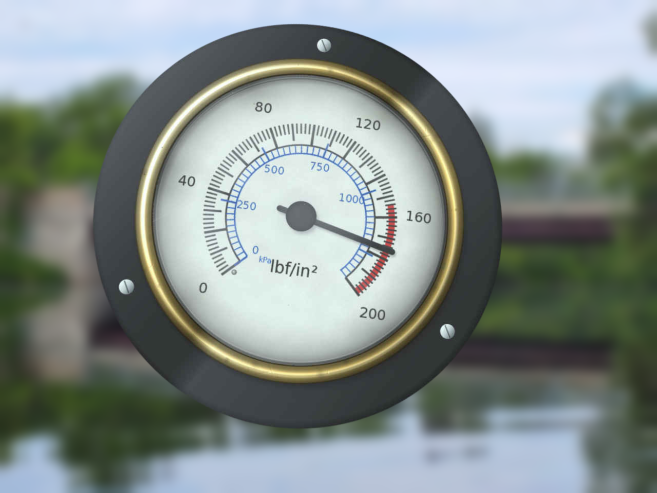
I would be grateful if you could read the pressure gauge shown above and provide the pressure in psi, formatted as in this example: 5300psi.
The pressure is 176psi
